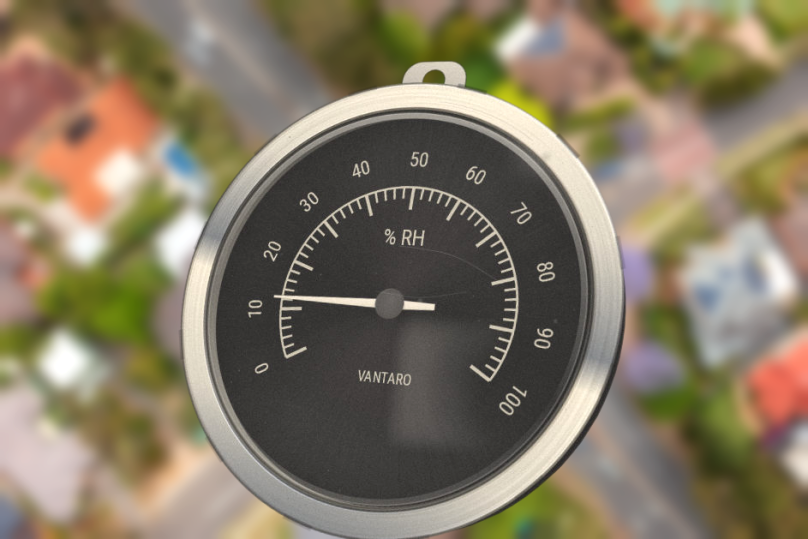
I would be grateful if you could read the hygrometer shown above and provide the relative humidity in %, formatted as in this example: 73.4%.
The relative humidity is 12%
